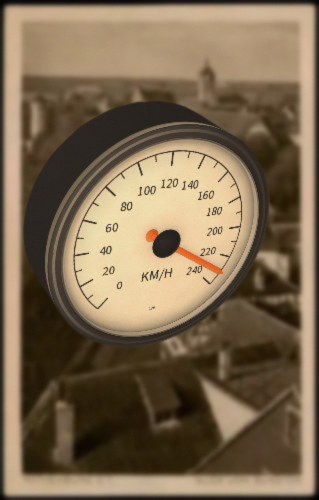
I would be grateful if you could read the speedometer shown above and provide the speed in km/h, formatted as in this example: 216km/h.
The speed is 230km/h
